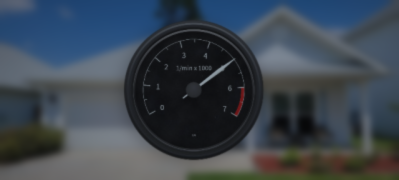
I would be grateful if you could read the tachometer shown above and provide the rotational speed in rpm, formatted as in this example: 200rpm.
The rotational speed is 5000rpm
